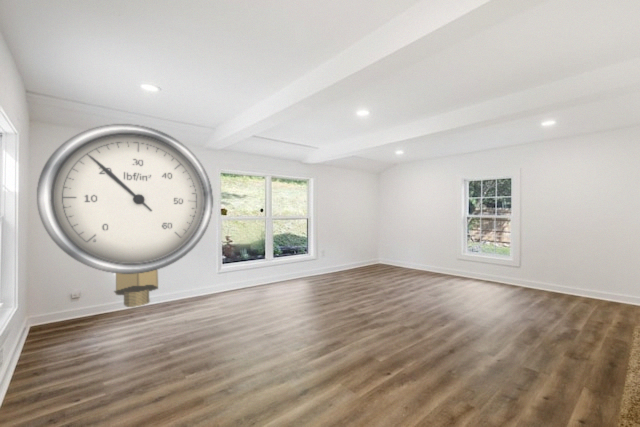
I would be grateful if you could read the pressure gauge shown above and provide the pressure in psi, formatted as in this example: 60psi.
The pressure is 20psi
